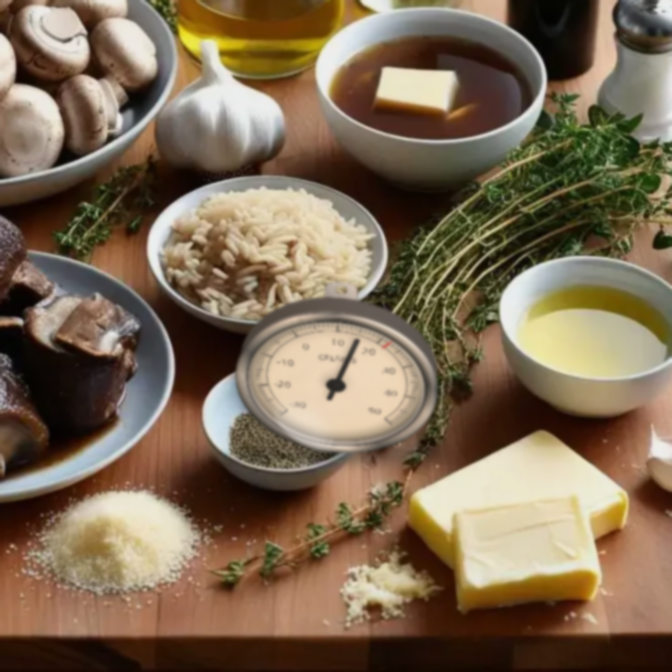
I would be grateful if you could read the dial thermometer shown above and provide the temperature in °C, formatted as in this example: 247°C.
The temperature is 15°C
